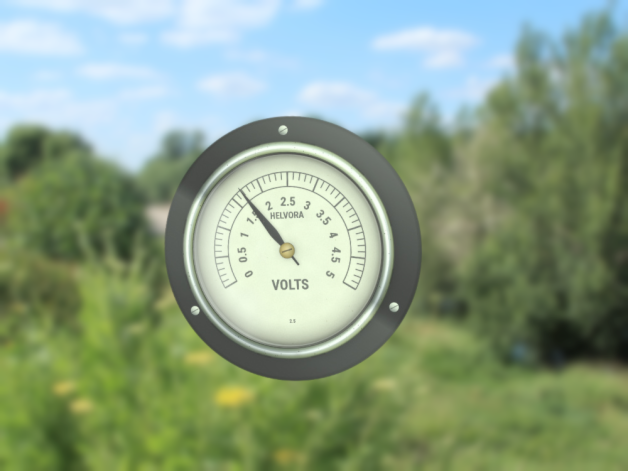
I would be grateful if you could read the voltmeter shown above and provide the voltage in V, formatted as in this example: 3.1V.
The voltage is 1.7V
